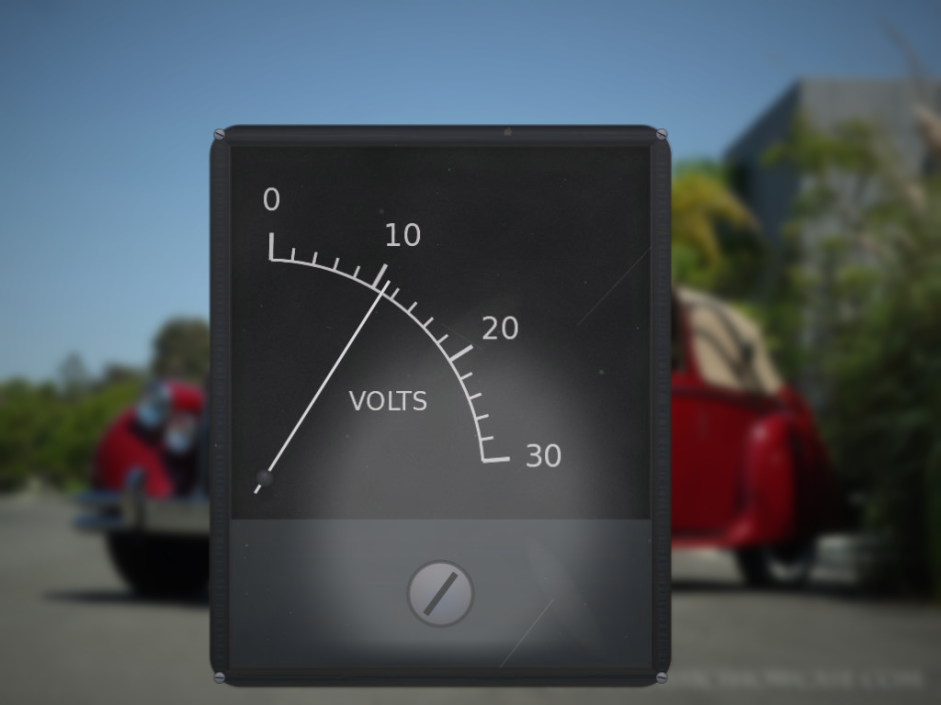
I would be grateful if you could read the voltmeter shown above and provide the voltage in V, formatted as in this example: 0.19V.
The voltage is 11V
